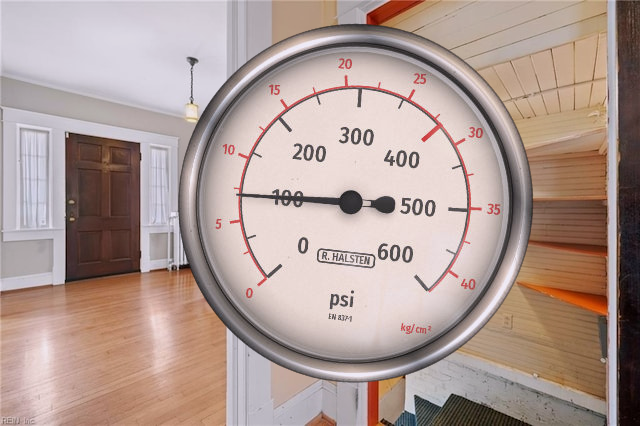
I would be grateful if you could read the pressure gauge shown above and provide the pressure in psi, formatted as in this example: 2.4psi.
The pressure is 100psi
